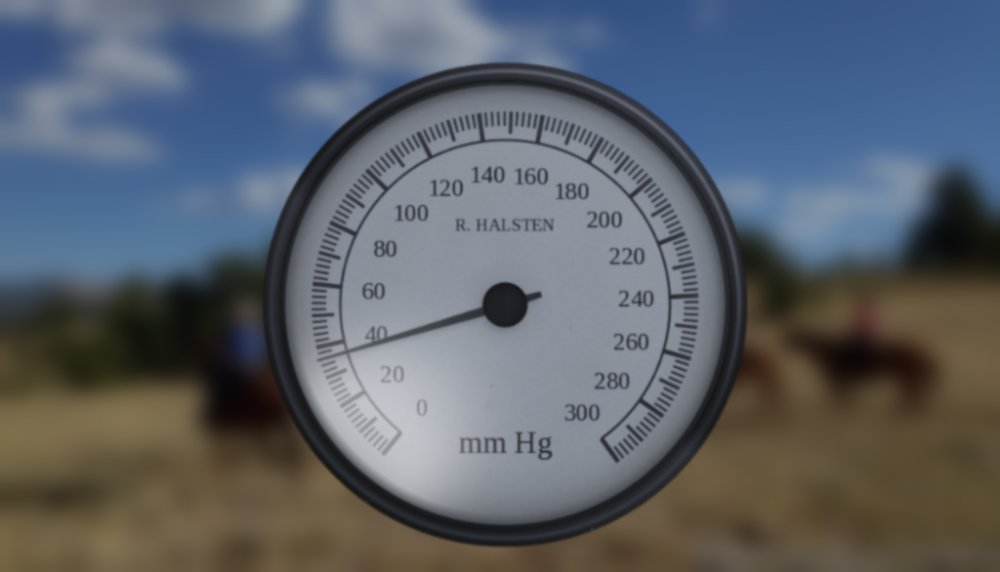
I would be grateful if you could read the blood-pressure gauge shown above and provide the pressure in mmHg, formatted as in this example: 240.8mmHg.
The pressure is 36mmHg
